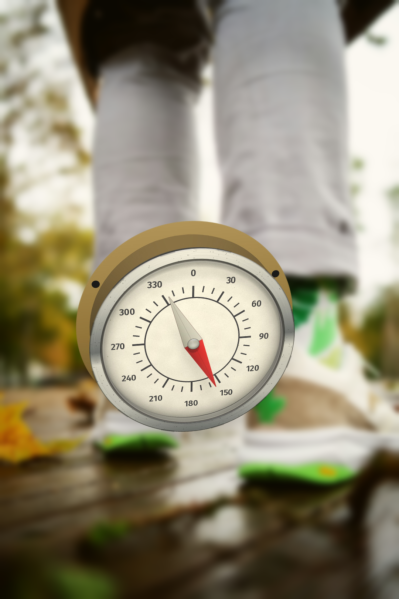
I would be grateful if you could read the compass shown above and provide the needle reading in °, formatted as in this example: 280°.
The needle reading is 155°
